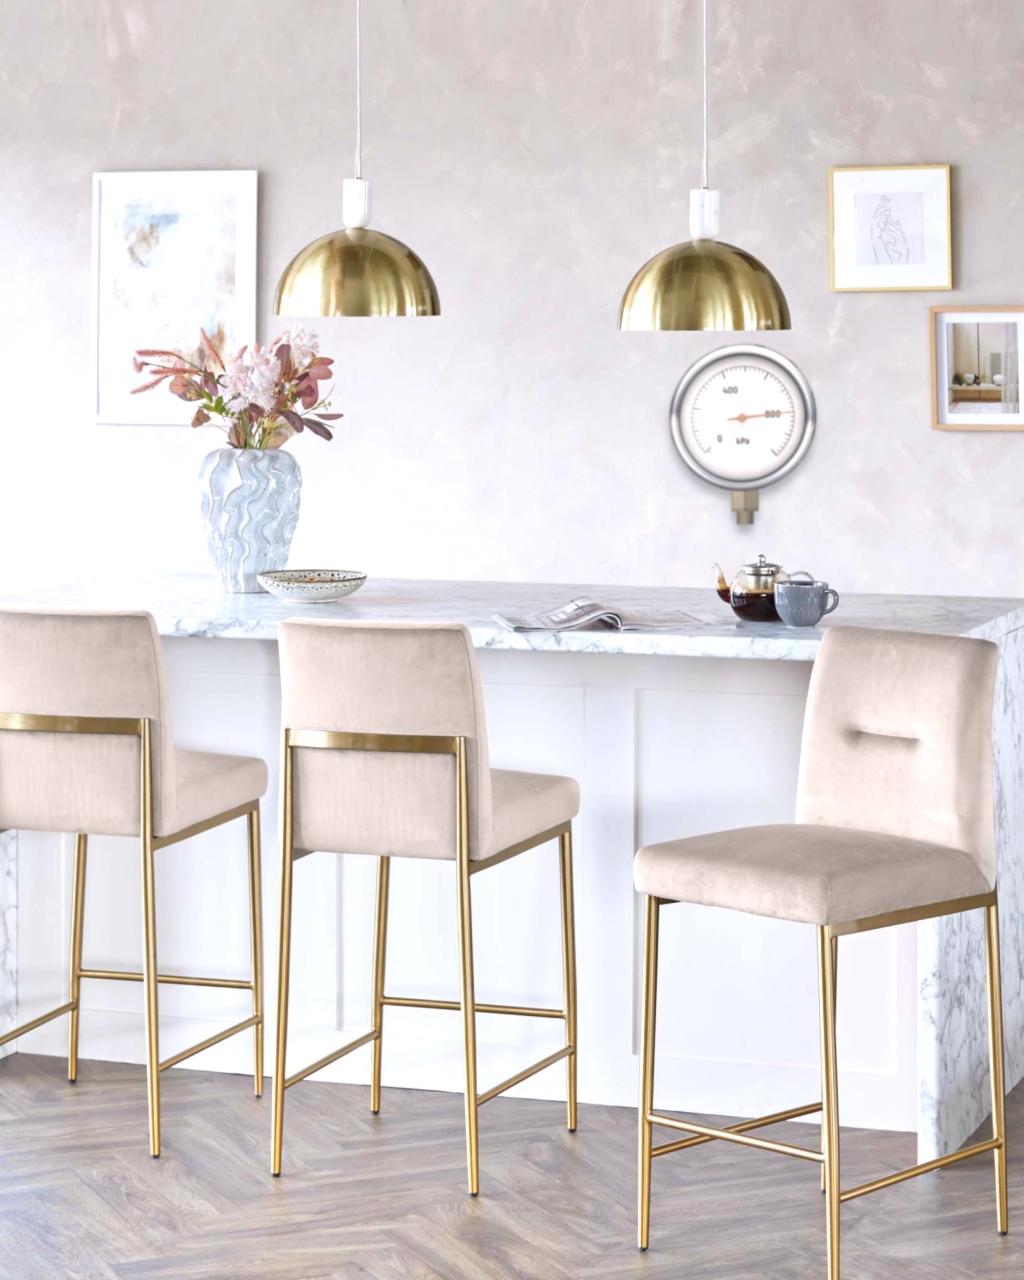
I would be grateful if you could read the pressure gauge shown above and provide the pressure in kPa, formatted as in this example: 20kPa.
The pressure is 800kPa
